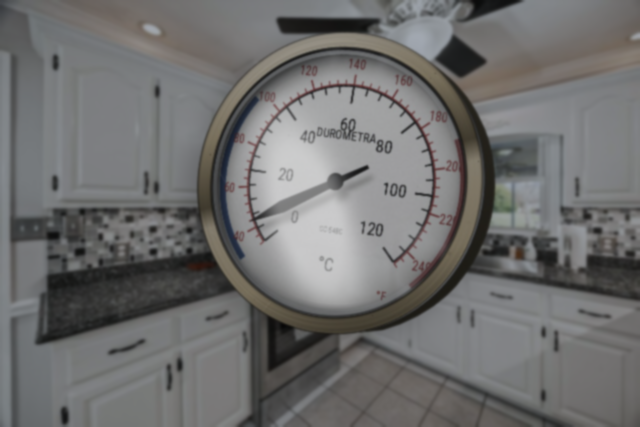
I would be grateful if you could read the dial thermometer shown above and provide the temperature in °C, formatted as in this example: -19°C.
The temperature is 6°C
